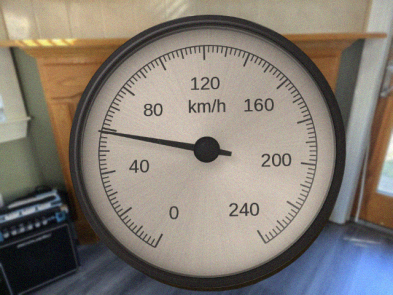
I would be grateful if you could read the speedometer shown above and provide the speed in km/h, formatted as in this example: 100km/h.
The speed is 58km/h
